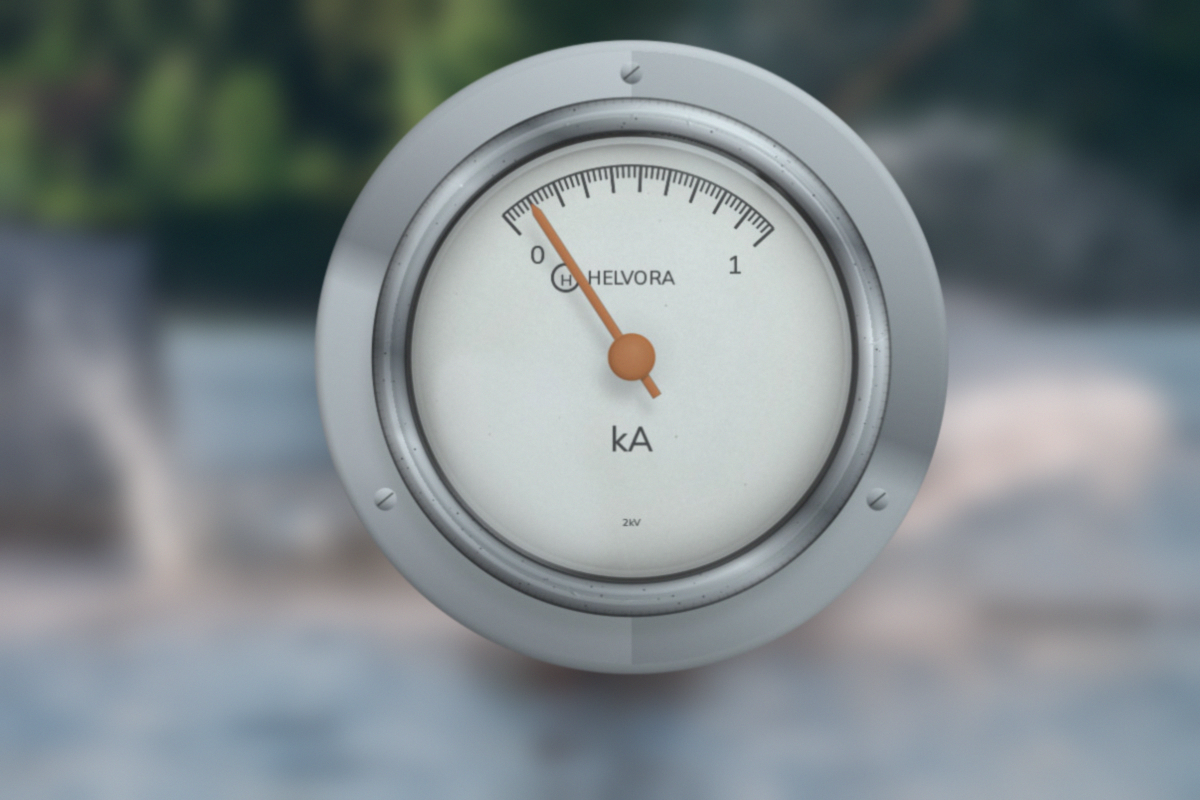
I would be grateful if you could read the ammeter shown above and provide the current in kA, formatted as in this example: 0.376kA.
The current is 0.1kA
